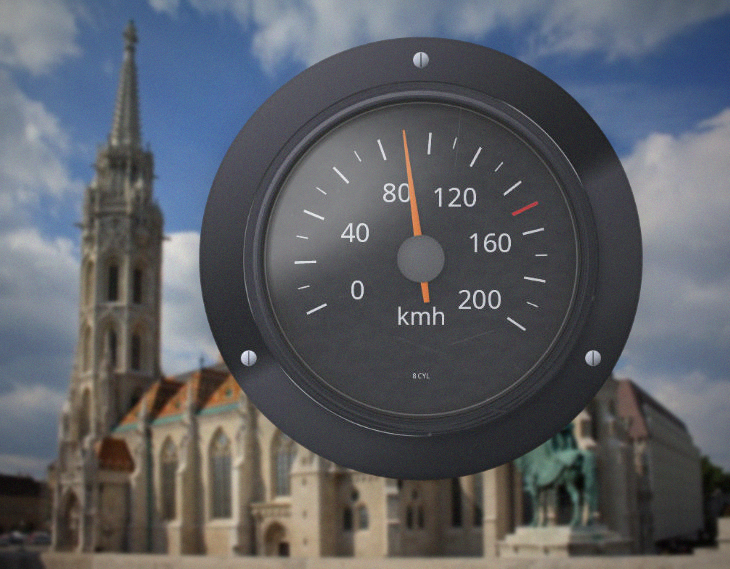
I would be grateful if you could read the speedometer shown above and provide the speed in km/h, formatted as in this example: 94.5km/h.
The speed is 90km/h
